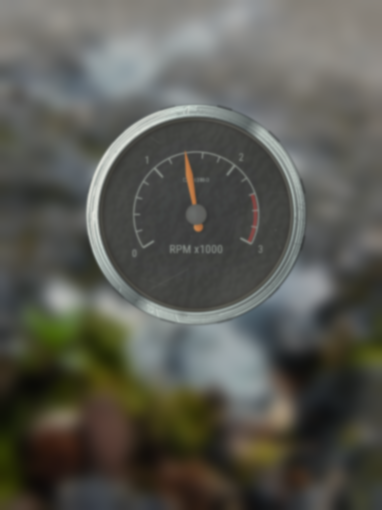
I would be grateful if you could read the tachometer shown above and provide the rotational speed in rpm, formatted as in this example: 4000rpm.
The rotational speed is 1400rpm
